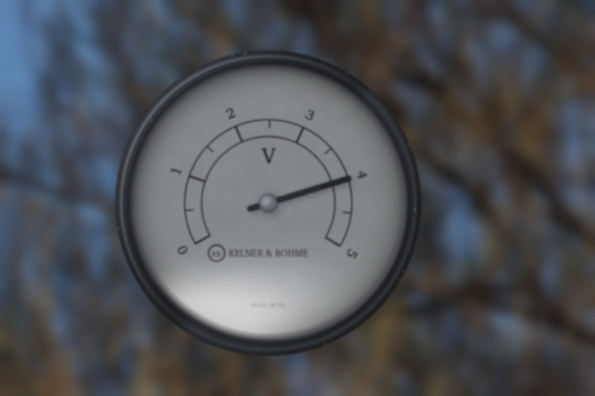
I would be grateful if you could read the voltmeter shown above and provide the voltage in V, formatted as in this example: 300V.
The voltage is 4V
